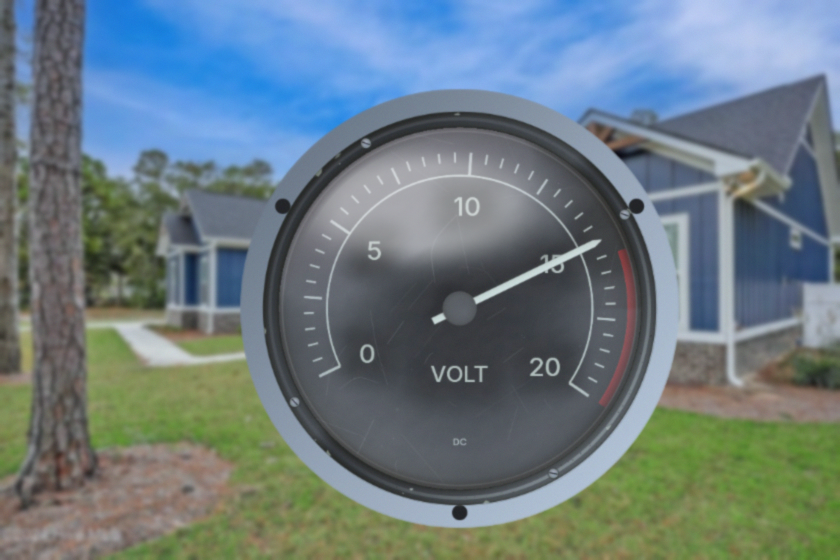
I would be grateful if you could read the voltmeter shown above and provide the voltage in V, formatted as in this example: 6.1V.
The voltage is 15V
